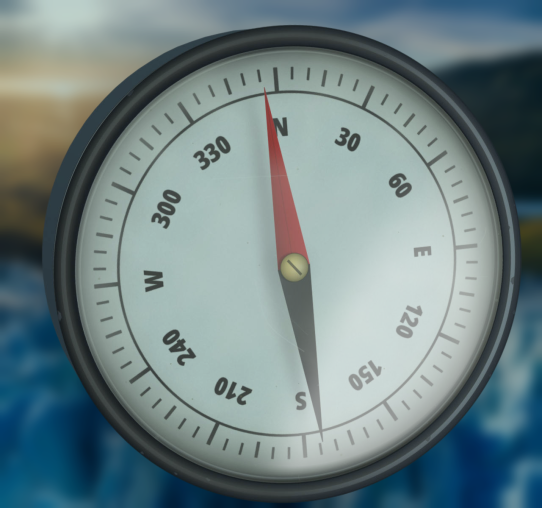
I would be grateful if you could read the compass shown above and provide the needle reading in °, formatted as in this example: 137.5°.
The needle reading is 355°
